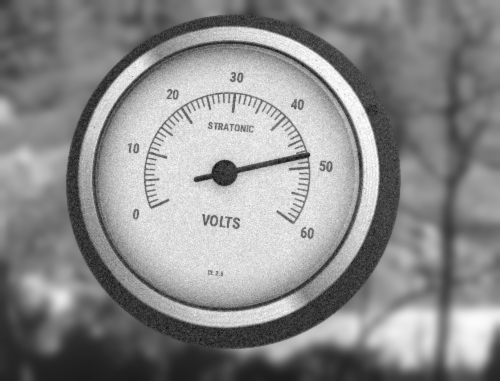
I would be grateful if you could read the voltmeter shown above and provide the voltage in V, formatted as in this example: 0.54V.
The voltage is 48V
